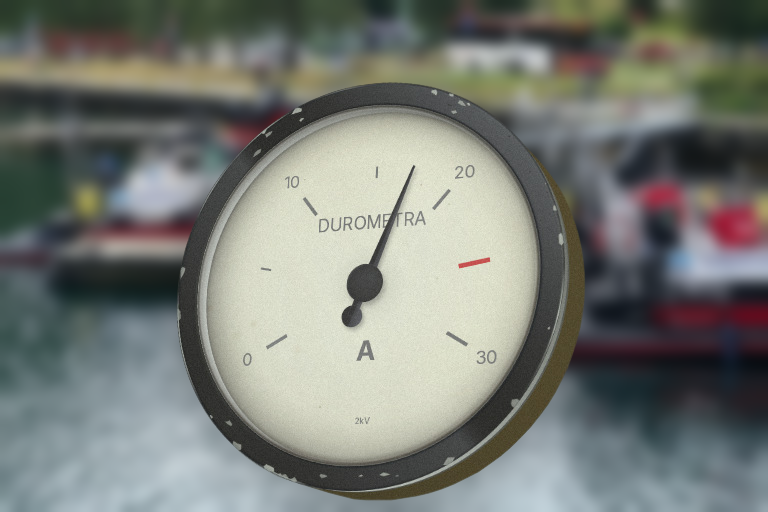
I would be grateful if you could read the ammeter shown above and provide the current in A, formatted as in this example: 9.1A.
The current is 17.5A
